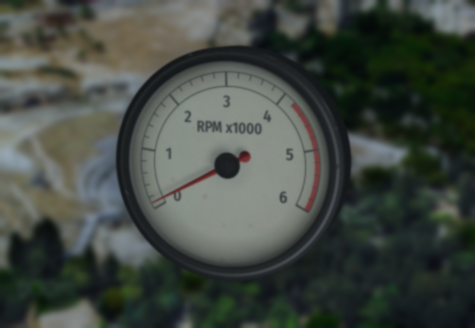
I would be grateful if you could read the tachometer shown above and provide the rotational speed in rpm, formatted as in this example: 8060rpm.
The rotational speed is 100rpm
